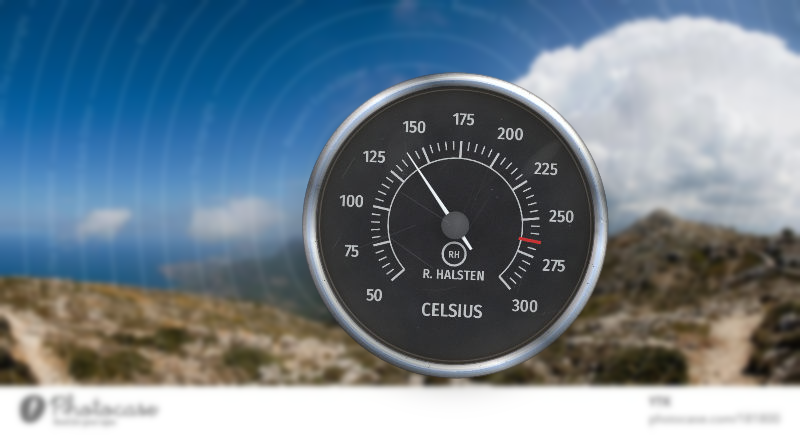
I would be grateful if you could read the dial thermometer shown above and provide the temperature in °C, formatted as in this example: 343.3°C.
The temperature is 140°C
